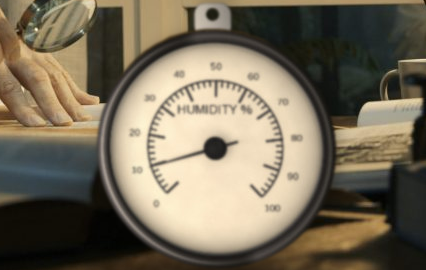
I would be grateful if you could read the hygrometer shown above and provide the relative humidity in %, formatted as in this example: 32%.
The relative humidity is 10%
